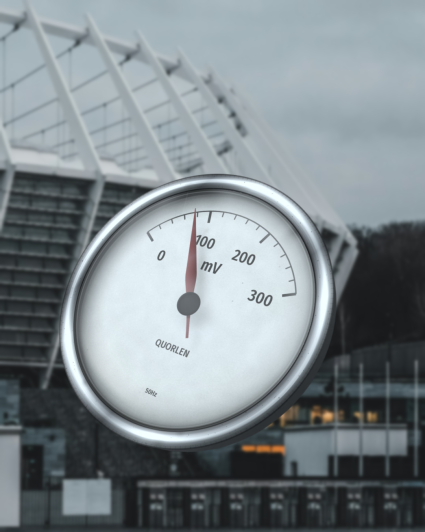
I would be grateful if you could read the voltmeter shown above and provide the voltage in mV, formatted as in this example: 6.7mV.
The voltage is 80mV
